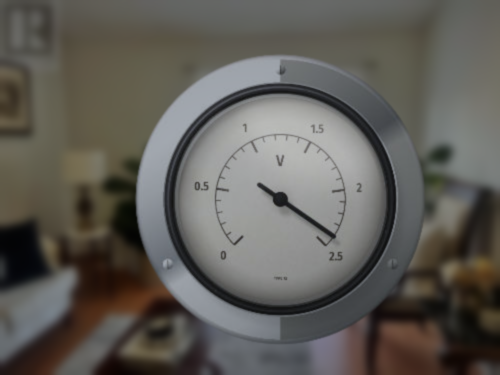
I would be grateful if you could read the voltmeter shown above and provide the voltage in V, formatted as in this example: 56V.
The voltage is 2.4V
